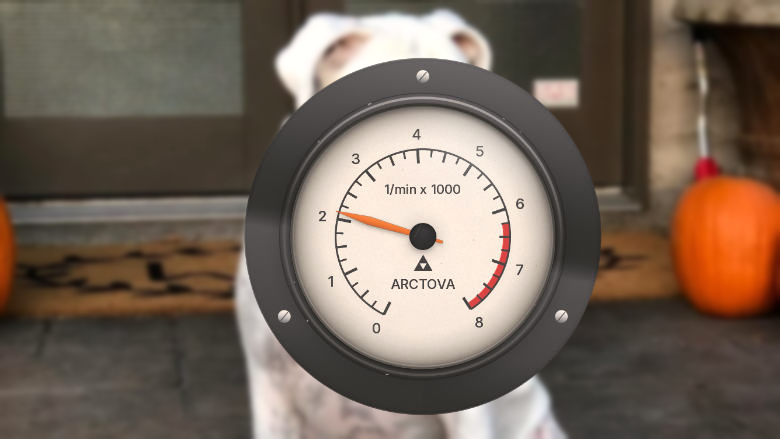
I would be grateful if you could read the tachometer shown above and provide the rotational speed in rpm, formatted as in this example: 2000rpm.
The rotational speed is 2125rpm
